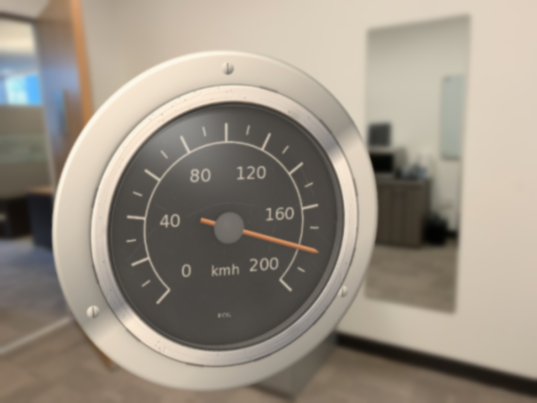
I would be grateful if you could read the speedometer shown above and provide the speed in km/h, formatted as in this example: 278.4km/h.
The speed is 180km/h
